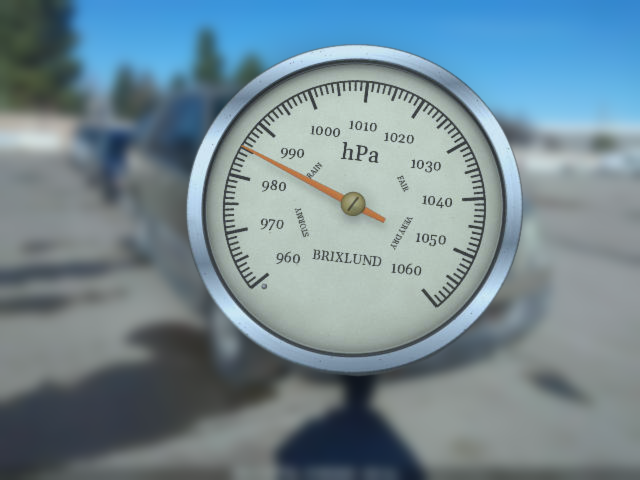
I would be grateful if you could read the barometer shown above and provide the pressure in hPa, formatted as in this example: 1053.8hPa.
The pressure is 985hPa
